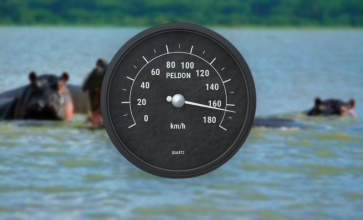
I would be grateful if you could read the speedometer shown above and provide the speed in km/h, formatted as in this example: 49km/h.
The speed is 165km/h
